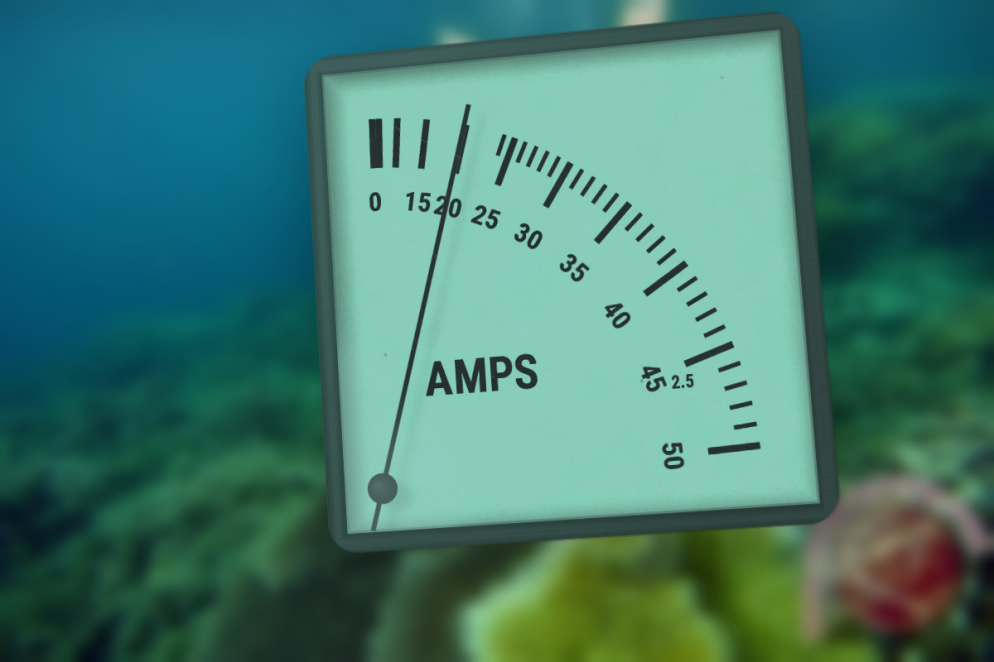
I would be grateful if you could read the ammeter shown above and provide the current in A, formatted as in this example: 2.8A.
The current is 20A
